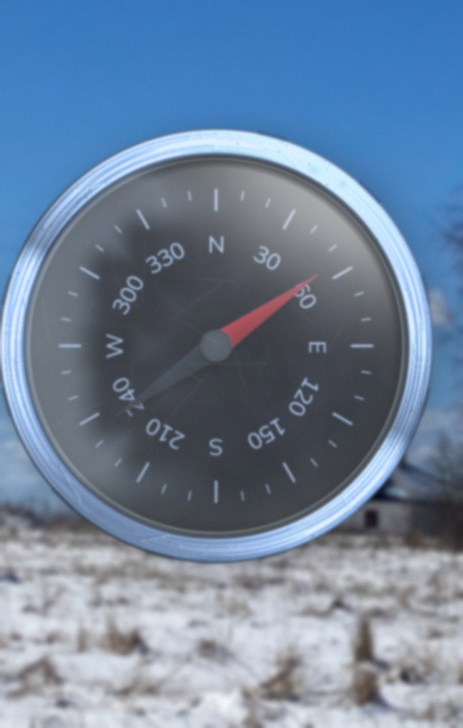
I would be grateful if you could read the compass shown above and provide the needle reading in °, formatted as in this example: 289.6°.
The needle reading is 55°
